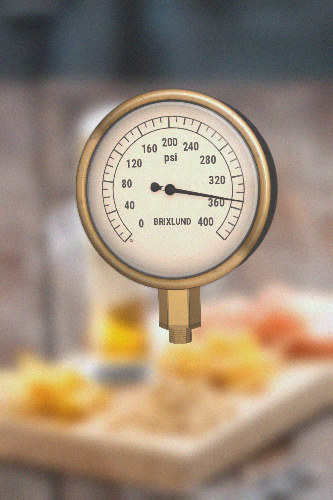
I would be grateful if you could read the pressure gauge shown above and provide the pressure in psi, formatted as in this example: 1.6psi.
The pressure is 350psi
